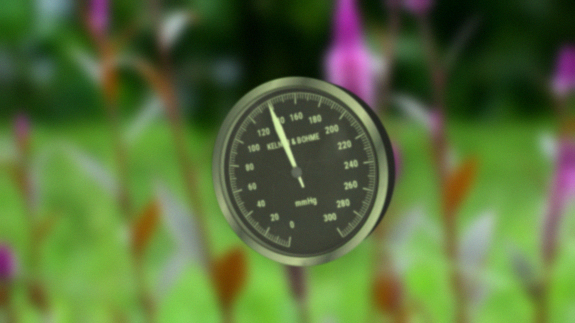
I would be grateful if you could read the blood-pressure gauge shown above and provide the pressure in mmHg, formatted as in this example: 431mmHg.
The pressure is 140mmHg
